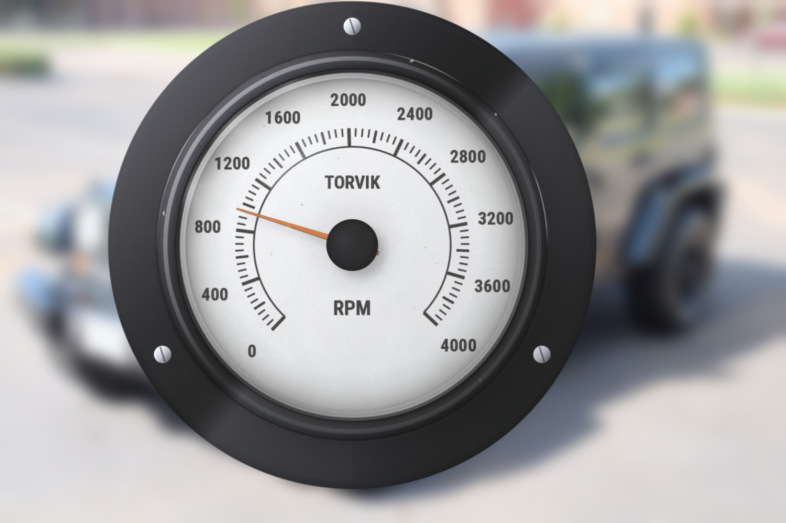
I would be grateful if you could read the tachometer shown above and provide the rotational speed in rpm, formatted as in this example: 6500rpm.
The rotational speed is 950rpm
